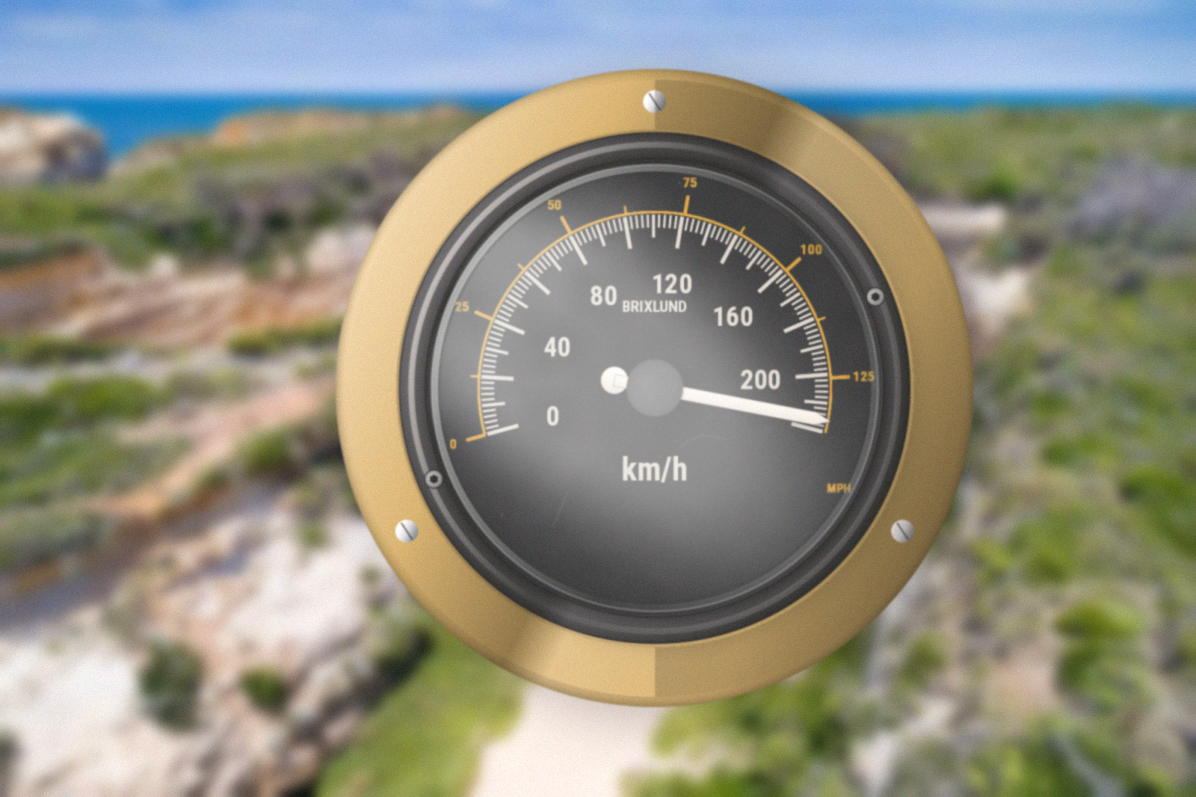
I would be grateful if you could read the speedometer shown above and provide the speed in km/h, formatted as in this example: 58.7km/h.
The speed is 216km/h
